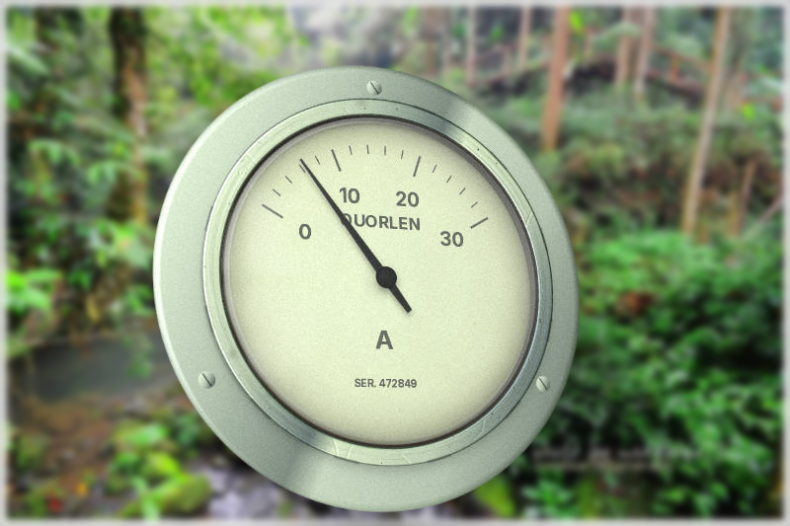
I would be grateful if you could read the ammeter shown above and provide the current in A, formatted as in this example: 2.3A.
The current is 6A
